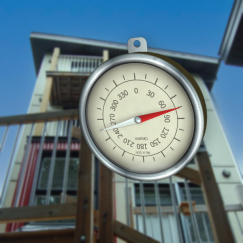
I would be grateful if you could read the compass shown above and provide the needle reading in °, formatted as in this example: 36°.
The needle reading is 75°
